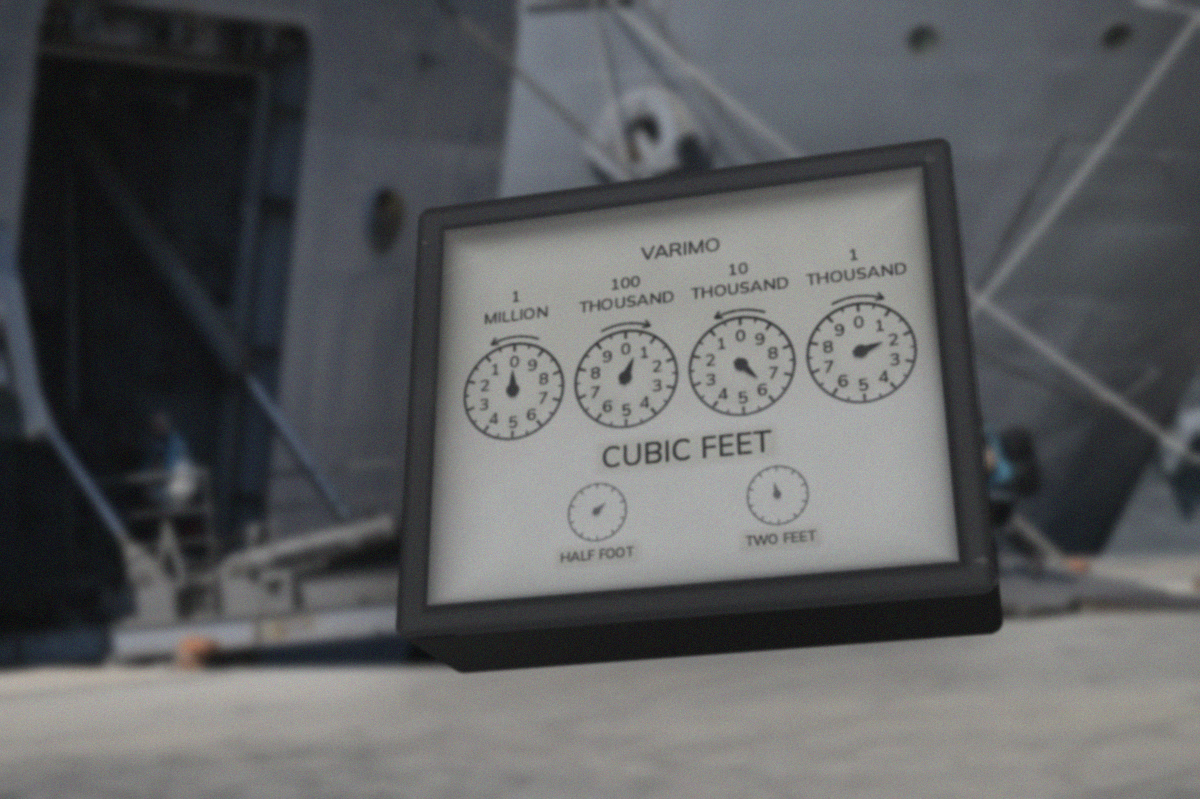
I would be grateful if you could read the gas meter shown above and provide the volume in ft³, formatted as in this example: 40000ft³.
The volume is 6200ft³
